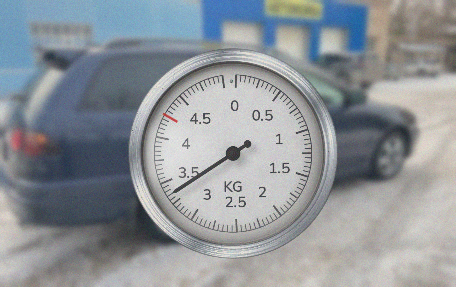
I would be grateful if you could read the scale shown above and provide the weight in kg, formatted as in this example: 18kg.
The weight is 3.35kg
